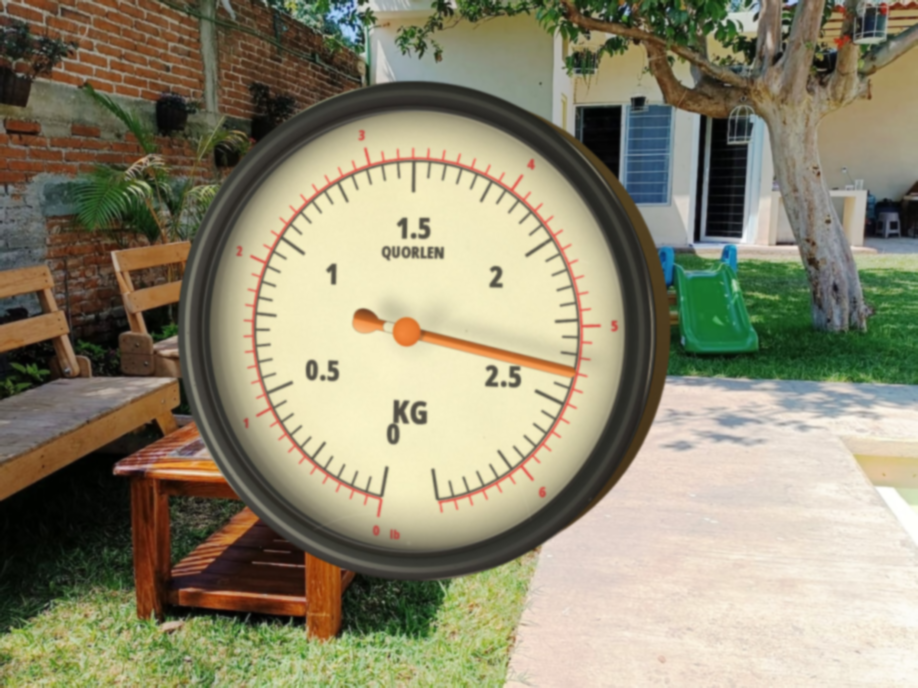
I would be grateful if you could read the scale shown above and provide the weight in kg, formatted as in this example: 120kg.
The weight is 2.4kg
